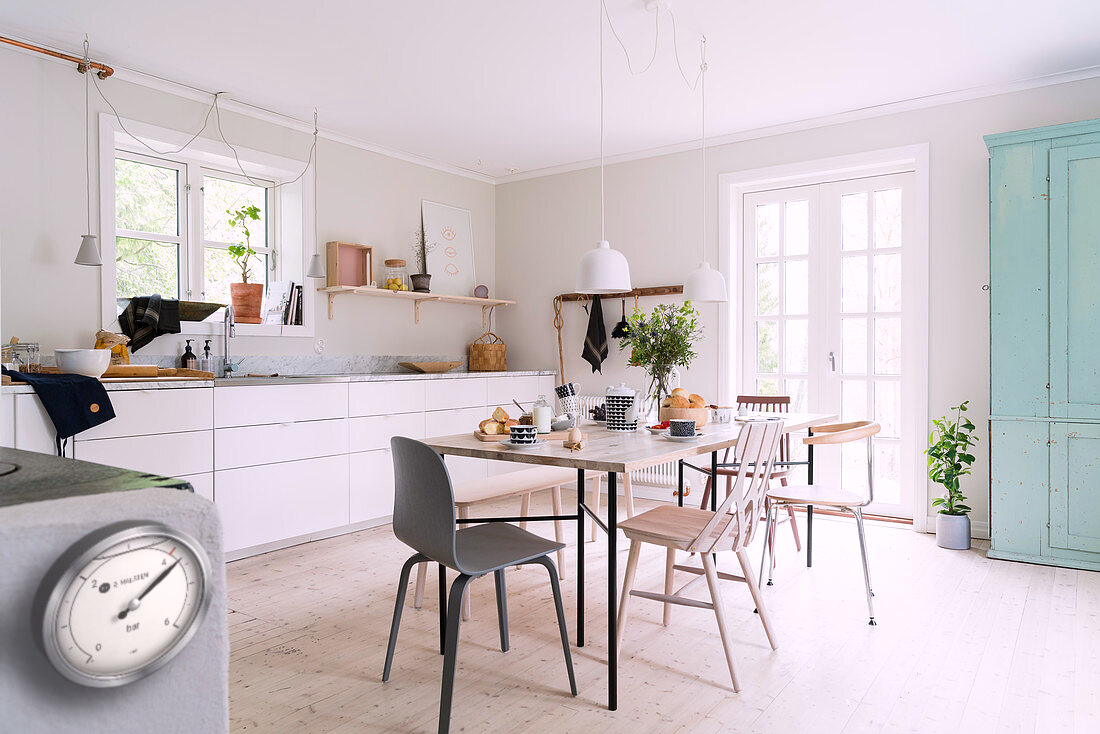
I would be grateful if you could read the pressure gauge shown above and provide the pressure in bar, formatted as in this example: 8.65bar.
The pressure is 4.25bar
